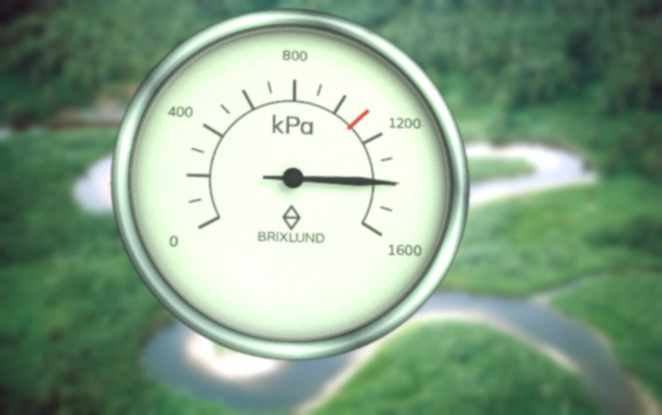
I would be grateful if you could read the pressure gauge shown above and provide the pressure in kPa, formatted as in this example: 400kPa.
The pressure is 1400kPa
